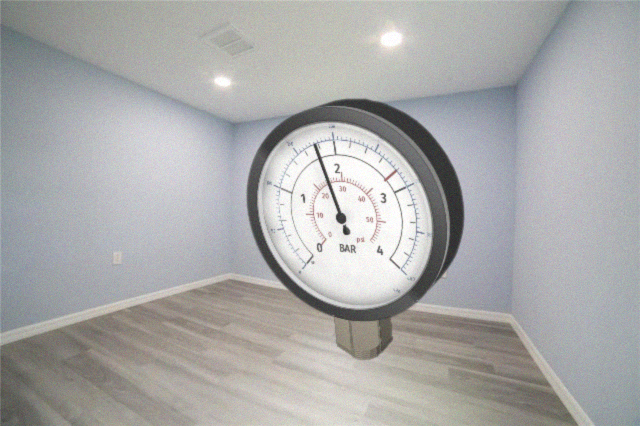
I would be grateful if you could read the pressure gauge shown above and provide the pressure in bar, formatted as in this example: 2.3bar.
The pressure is 1.8bar
